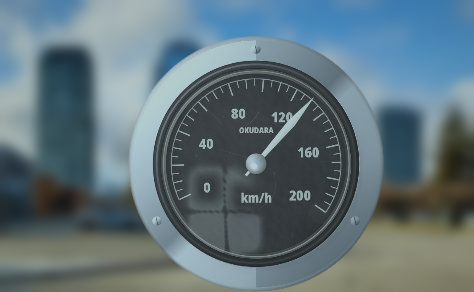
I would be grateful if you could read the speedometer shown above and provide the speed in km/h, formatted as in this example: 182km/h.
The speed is 130km/h
